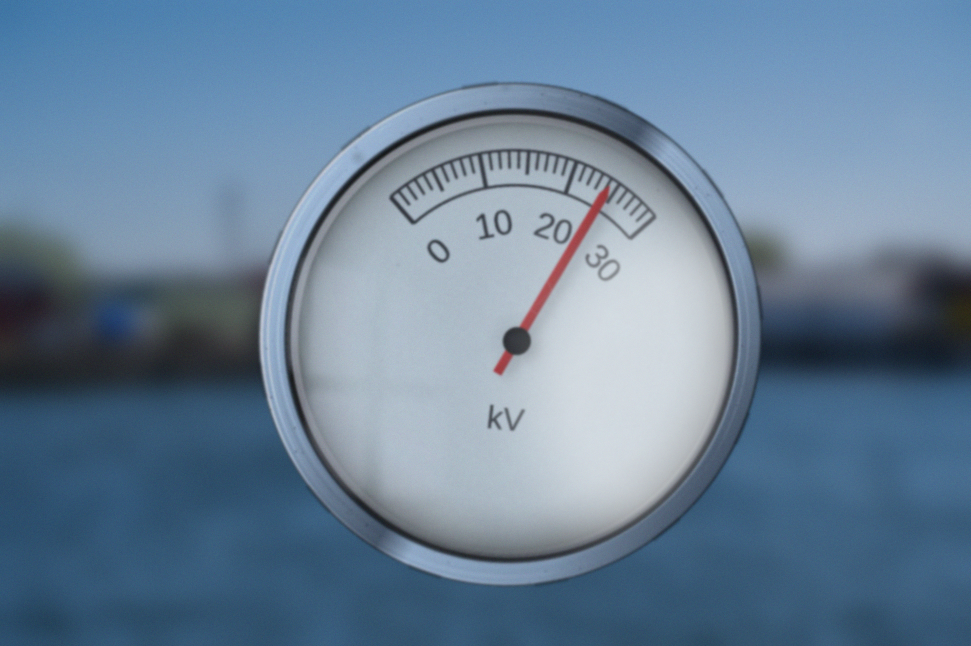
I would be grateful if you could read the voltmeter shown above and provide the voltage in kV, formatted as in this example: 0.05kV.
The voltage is 24kV
